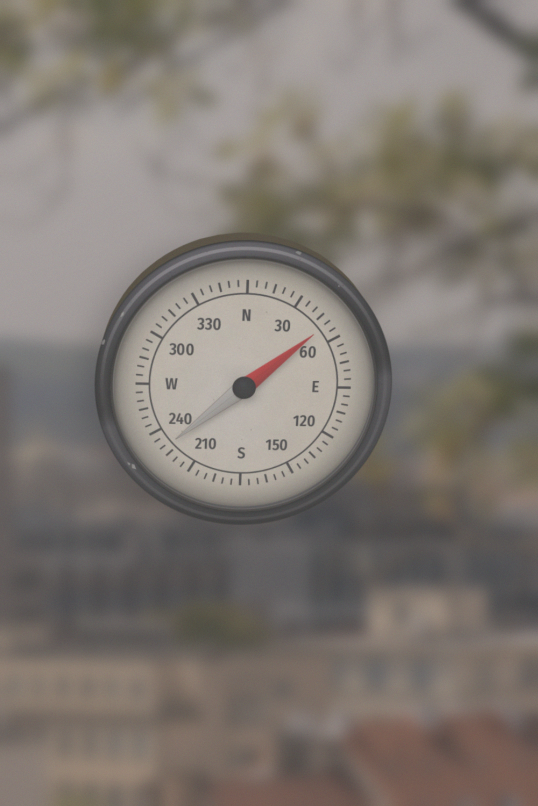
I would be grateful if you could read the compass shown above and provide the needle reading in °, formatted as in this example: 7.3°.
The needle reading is 50°
